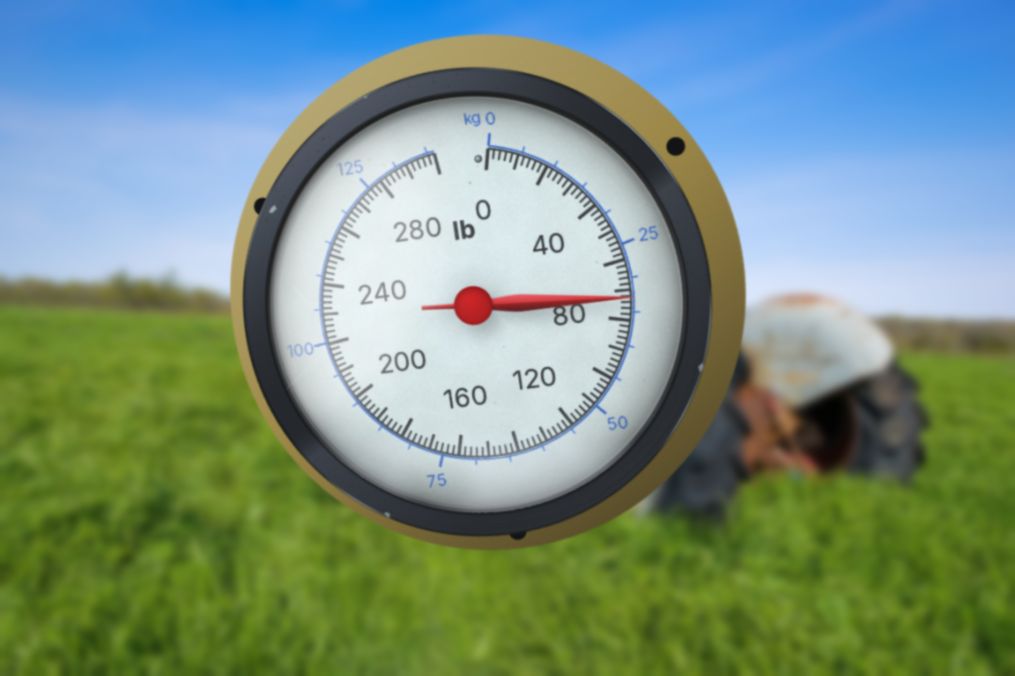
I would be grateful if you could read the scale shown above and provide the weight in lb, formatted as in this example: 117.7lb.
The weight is 72lb
